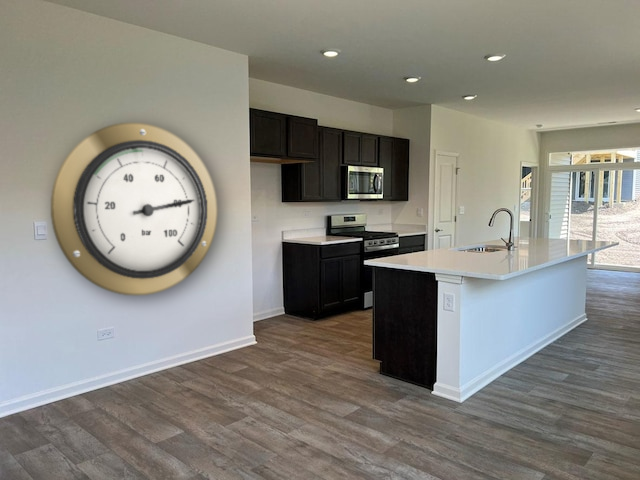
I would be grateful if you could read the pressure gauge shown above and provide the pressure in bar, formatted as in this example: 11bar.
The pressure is 80bar
